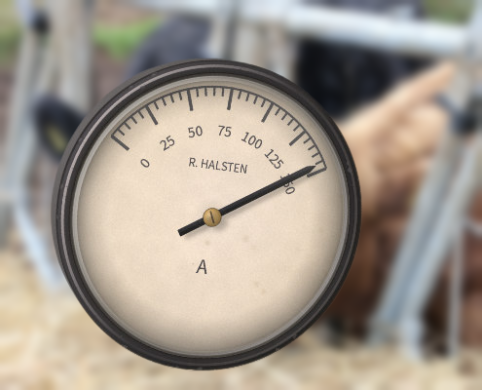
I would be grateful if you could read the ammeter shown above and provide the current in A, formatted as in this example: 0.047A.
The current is 145A
